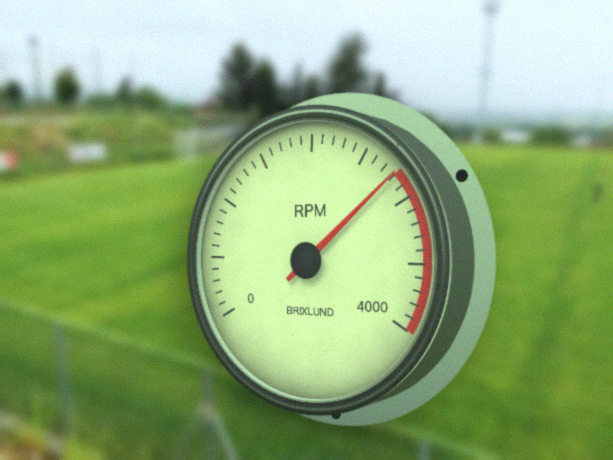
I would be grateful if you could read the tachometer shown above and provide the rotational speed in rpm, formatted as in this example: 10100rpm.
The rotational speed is 2800rpm
